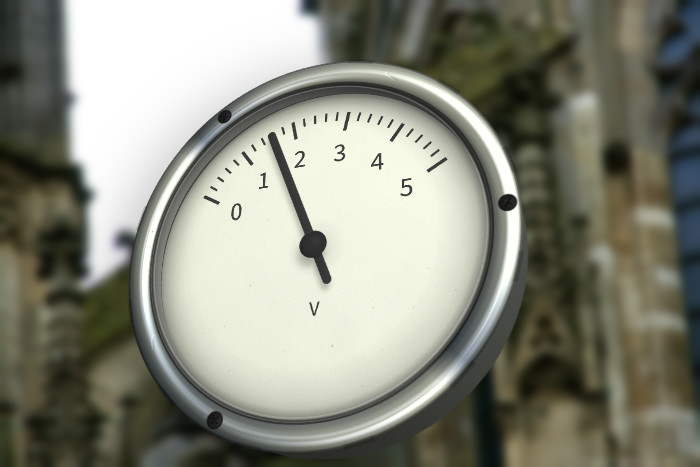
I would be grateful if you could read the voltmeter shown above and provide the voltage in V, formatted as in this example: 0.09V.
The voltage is 1.6V
